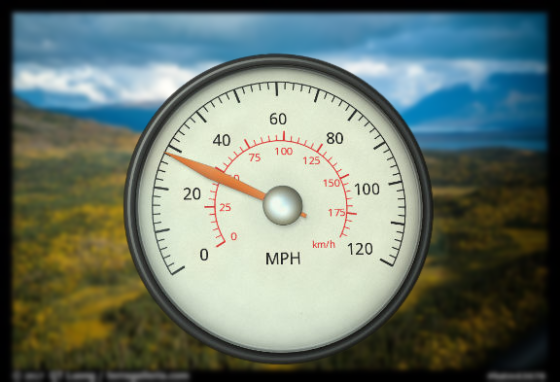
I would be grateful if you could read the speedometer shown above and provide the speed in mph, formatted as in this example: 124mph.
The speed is 28mph
